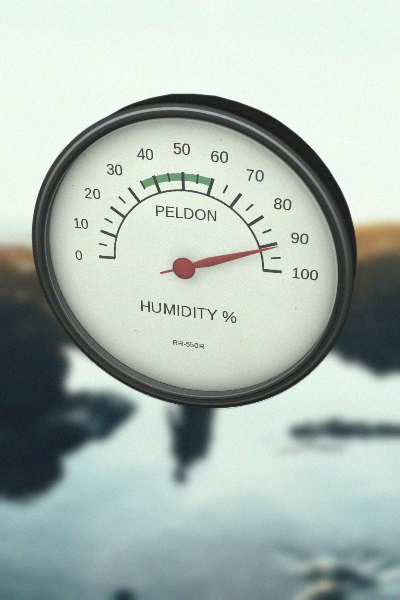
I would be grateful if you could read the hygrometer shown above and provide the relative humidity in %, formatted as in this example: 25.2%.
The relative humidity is 90%
